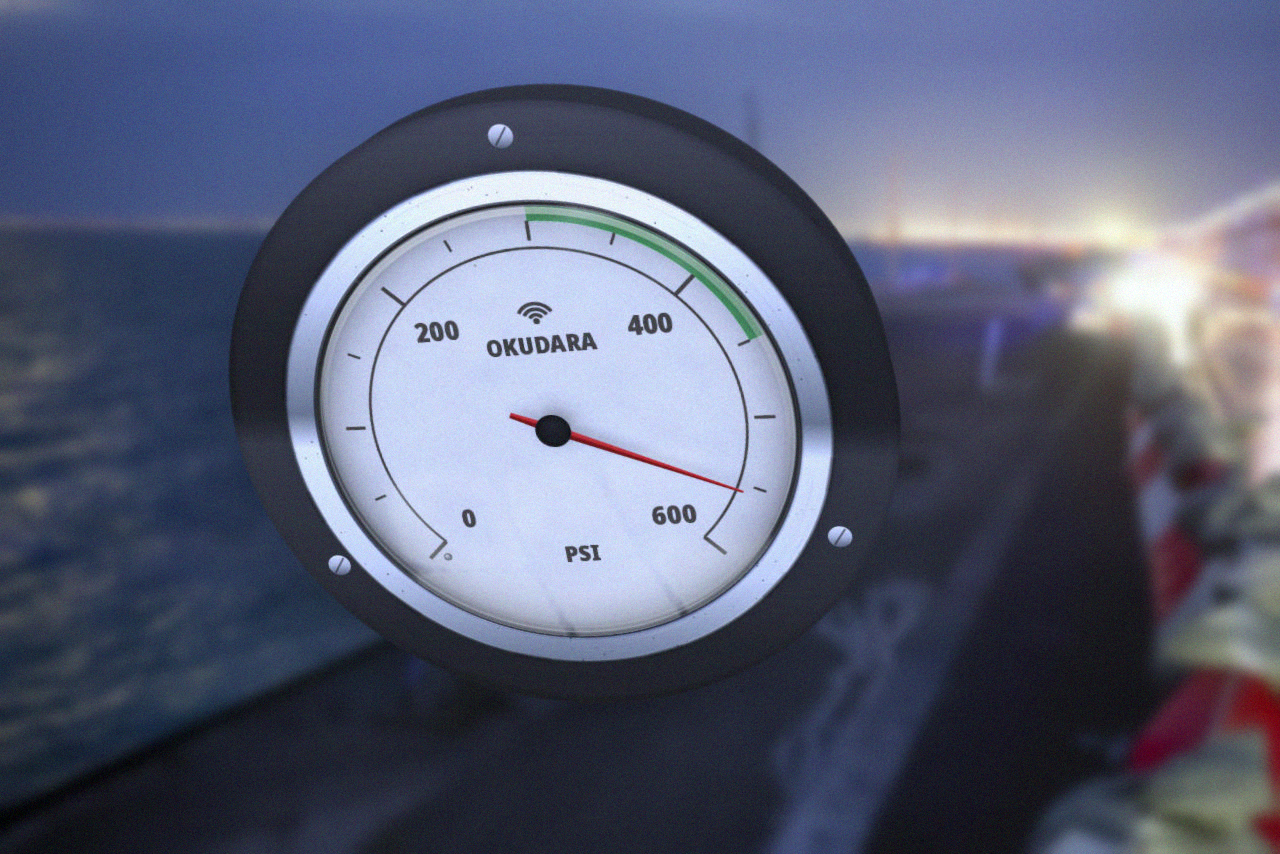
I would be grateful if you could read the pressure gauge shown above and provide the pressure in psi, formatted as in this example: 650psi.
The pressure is 550psi
